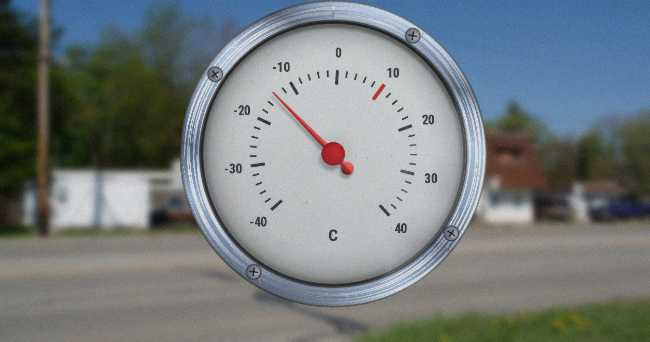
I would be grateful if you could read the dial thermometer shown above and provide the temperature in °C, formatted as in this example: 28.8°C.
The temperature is -14°C
